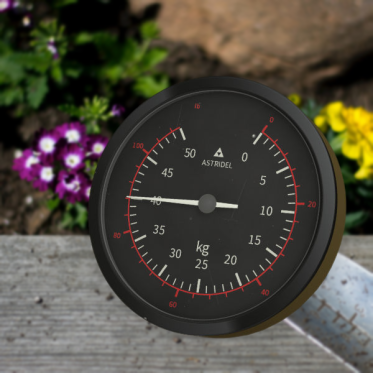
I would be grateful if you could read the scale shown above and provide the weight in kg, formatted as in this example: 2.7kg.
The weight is 40kg
